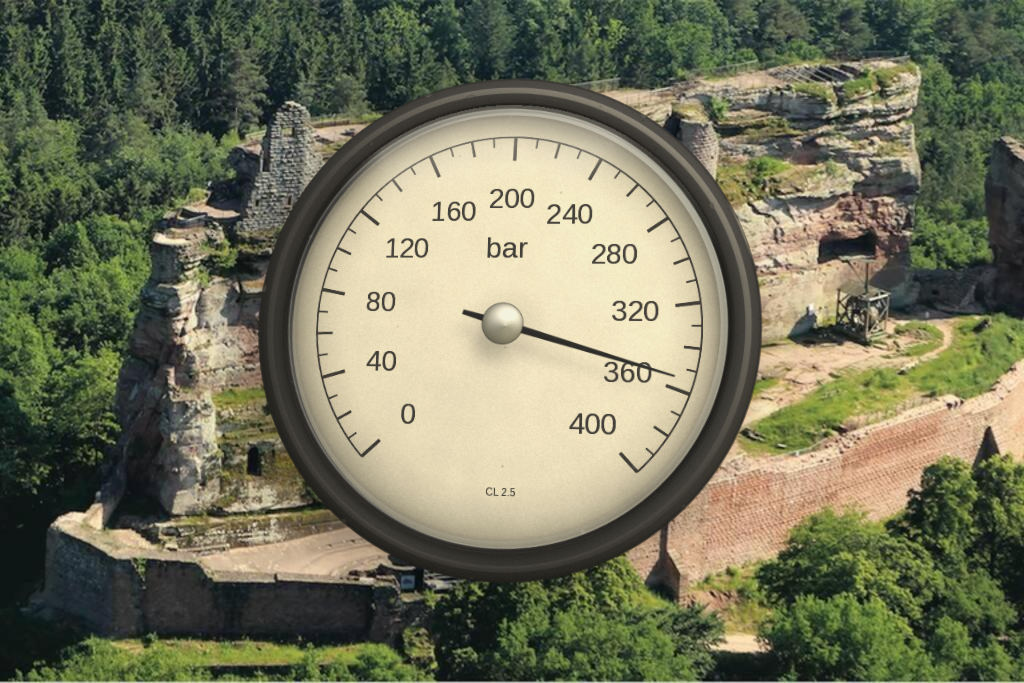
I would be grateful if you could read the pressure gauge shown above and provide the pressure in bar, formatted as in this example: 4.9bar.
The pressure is 355bar
